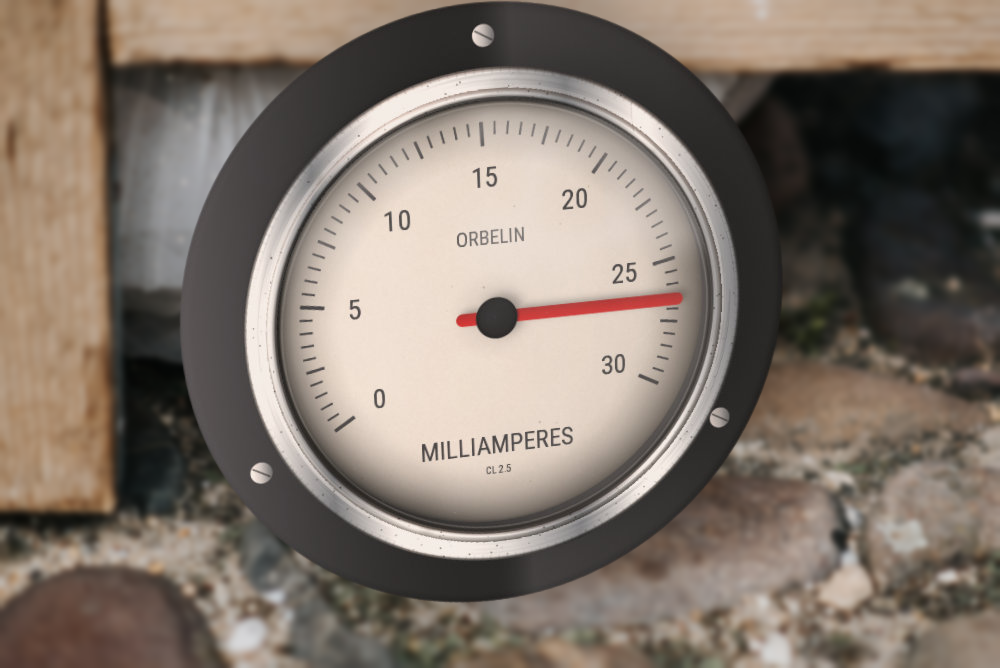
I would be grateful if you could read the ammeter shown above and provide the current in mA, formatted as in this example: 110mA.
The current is 26.5mA
